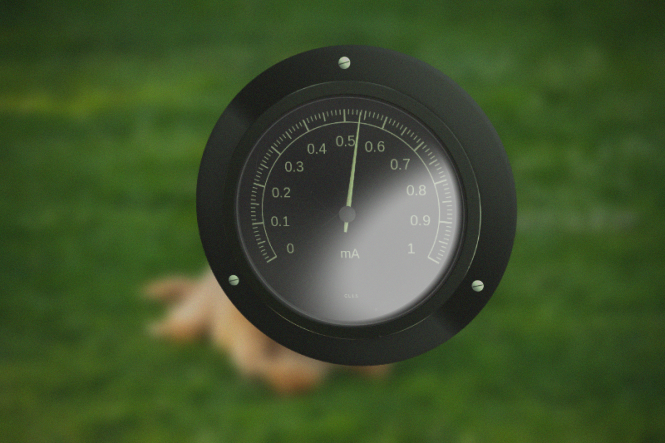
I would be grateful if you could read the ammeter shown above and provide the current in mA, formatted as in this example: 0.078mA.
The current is 0.54mA
